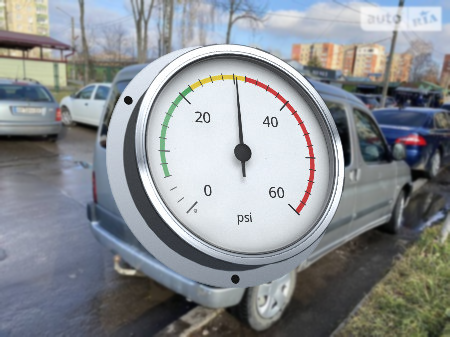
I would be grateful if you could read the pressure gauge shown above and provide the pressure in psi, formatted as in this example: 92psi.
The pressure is 30psi
